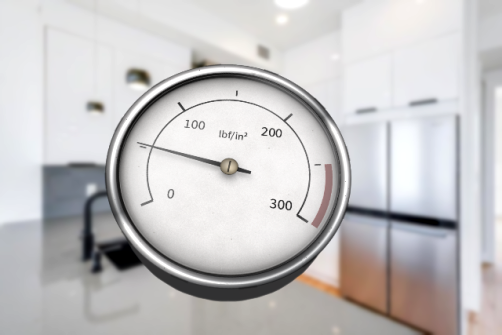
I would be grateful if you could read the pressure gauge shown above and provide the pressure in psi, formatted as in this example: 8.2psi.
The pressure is 50psi
